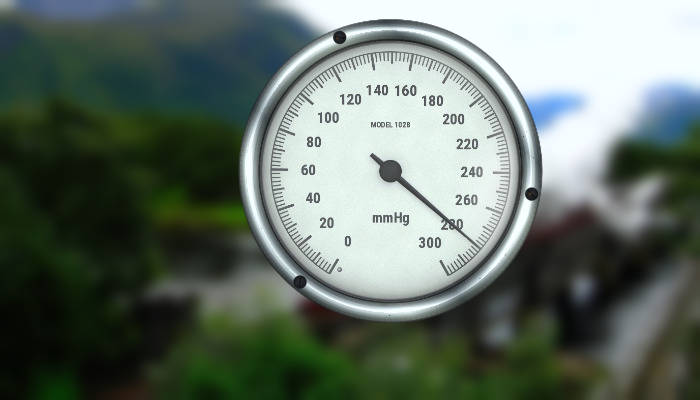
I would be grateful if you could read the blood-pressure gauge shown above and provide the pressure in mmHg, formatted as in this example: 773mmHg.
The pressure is 280mmHg
